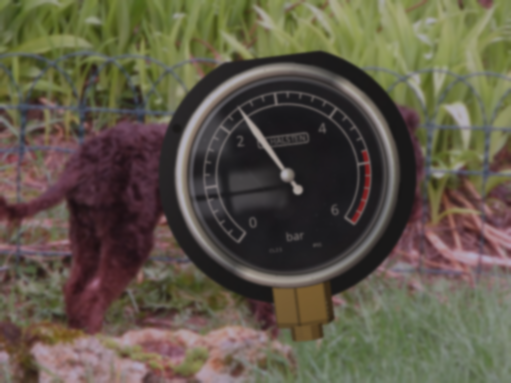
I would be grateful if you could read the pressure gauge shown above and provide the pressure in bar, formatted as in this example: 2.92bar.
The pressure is 2.4bar
